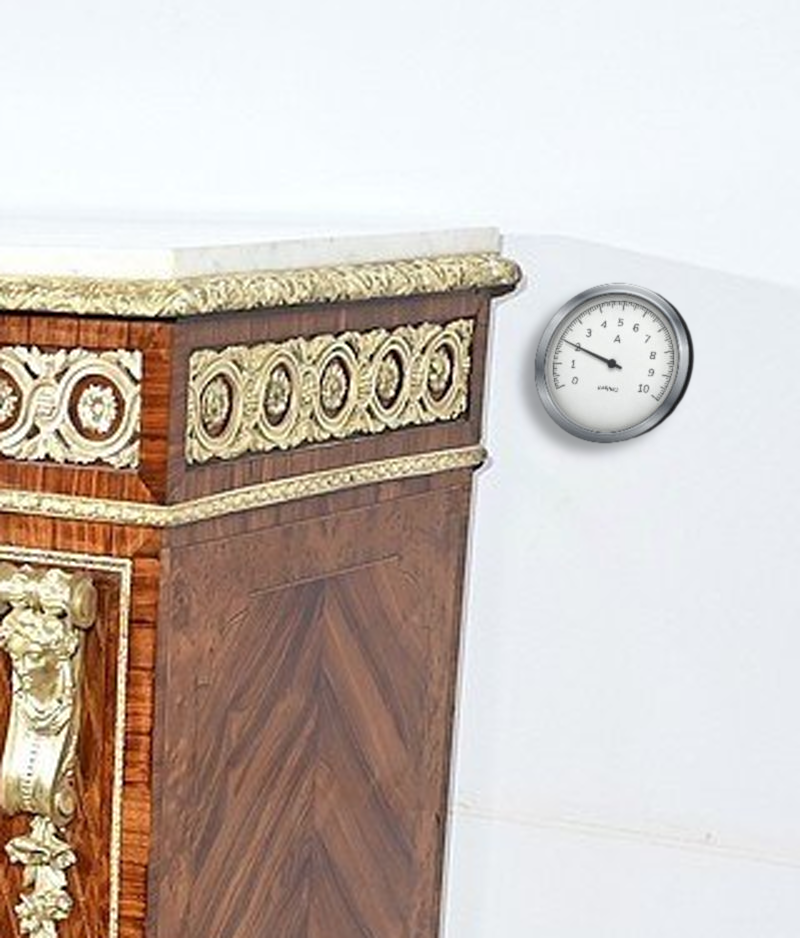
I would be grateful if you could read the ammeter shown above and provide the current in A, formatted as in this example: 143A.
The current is 2A
